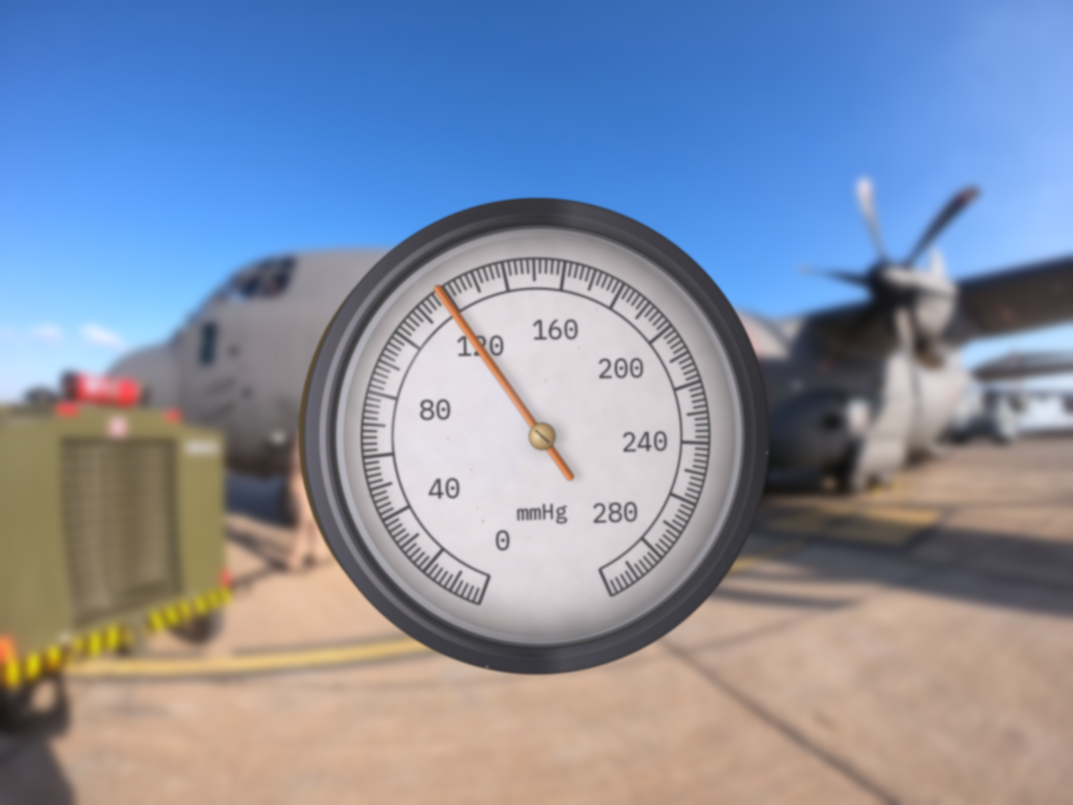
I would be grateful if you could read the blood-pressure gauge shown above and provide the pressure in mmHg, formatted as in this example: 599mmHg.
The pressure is 118mmHg
